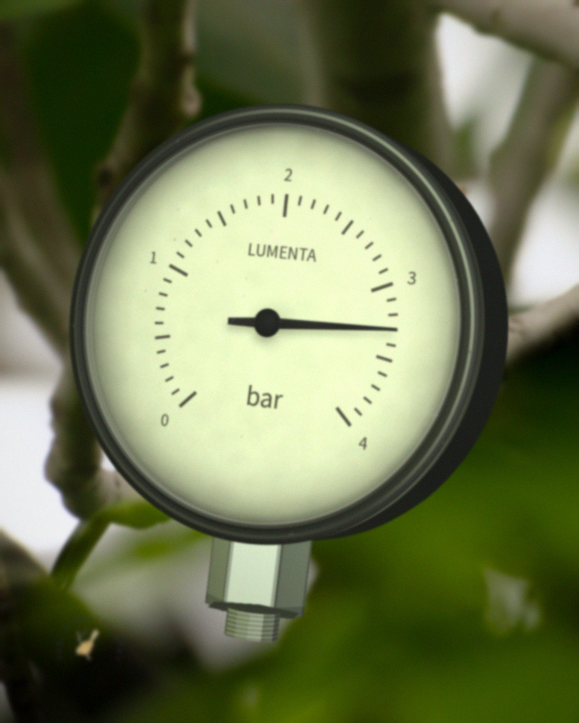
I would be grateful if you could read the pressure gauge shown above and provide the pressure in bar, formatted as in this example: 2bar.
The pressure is 3.3bar
